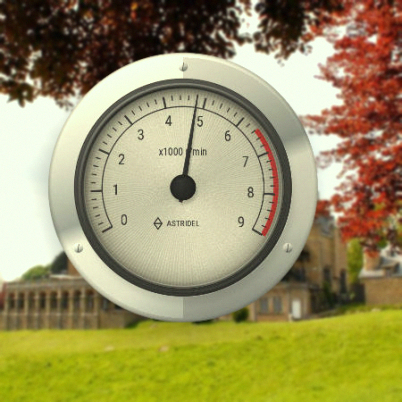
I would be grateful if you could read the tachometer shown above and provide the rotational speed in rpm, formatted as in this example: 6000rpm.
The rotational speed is 4800rpm
